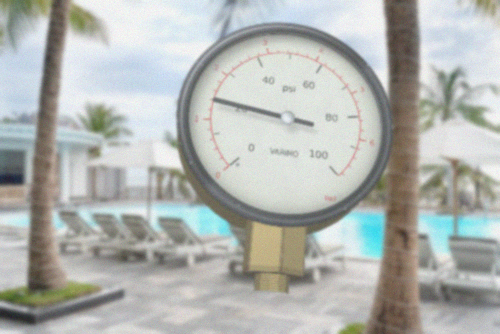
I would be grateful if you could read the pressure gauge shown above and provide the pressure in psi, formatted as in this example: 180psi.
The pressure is 20psi
